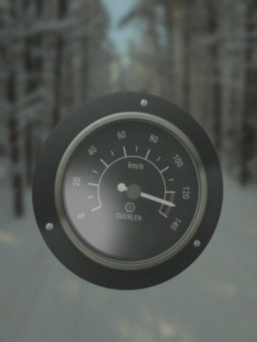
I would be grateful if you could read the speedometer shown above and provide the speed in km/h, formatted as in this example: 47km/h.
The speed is 130km/h
